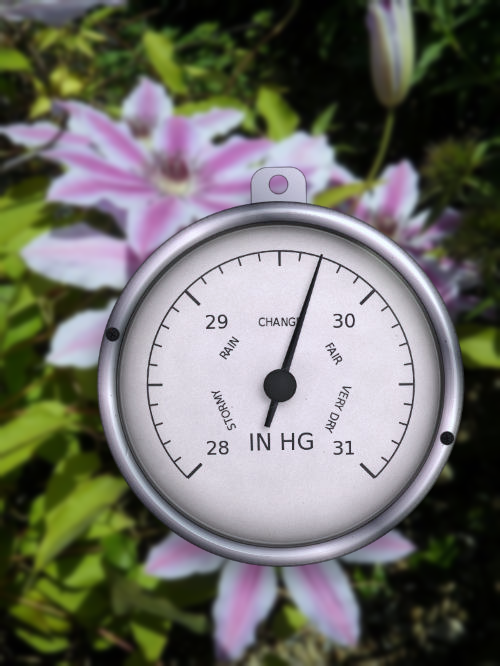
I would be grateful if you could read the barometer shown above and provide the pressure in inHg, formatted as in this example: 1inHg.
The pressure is 29.7inHg
